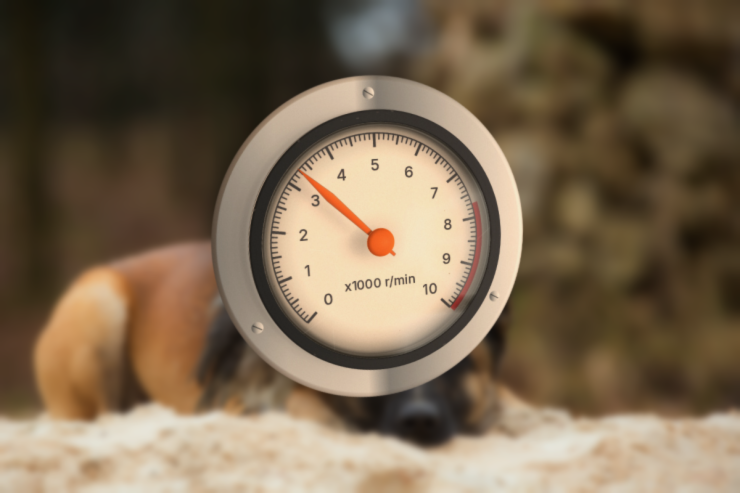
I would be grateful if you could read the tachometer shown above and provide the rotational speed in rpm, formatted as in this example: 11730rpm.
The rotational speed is 3300rpm
